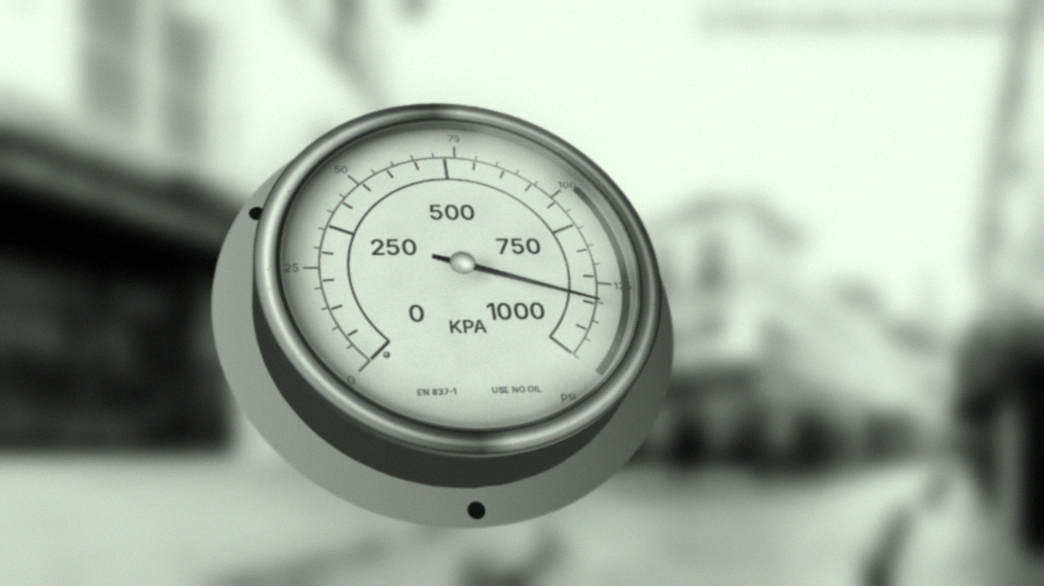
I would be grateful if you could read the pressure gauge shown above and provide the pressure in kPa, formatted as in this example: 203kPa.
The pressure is 900kPa
